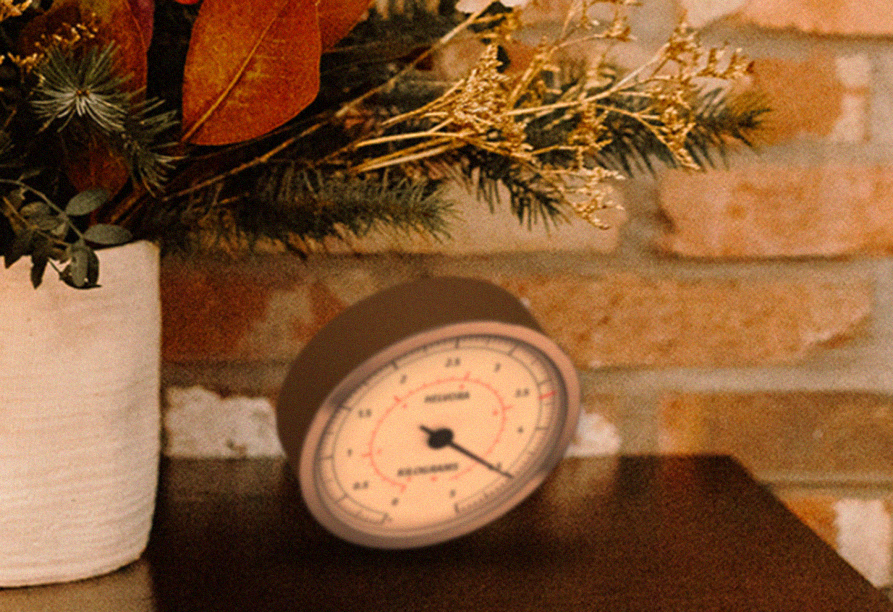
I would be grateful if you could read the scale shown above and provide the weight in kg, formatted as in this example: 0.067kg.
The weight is 4.5kg
